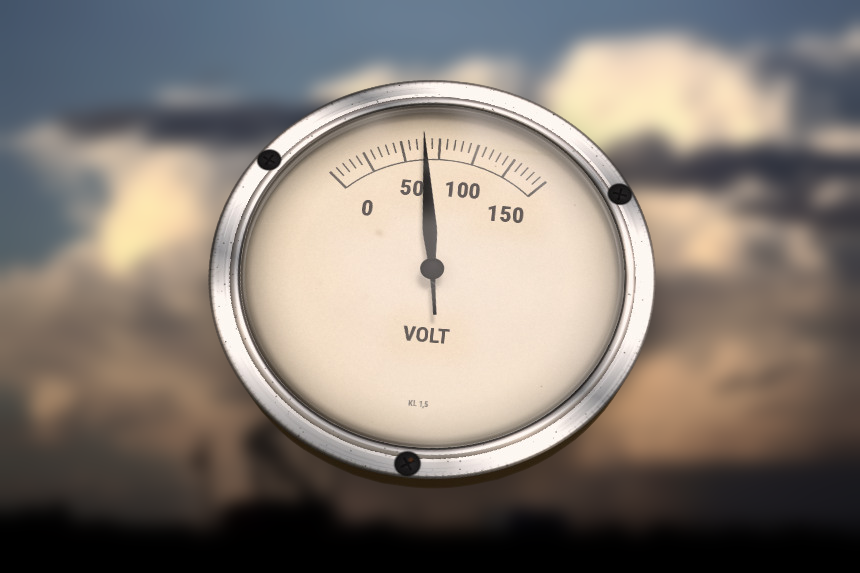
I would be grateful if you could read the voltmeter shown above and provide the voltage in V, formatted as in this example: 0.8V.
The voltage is 65V
